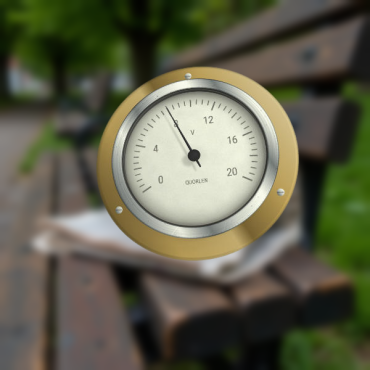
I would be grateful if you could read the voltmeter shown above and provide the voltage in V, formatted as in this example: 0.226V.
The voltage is 8V
